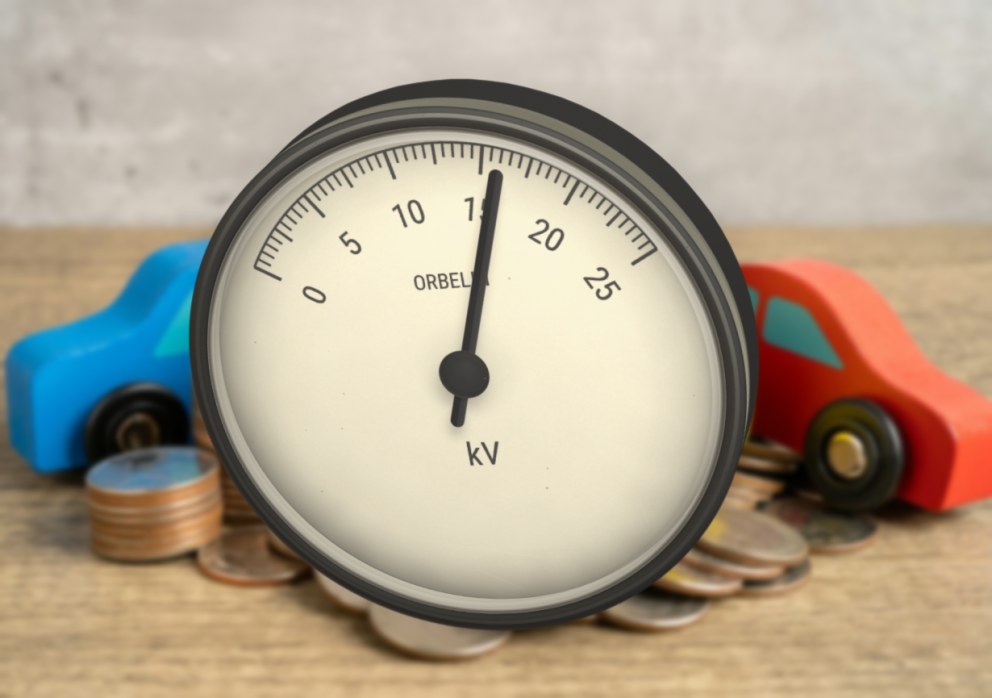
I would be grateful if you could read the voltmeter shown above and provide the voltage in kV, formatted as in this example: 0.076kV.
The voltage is 16kV
